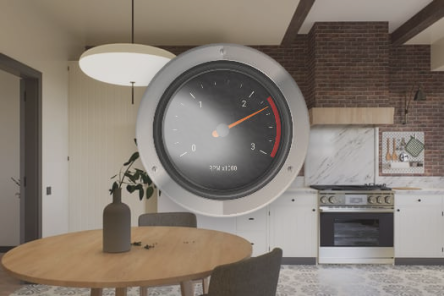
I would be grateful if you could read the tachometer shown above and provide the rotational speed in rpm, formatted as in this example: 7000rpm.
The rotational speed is 2300rpm
